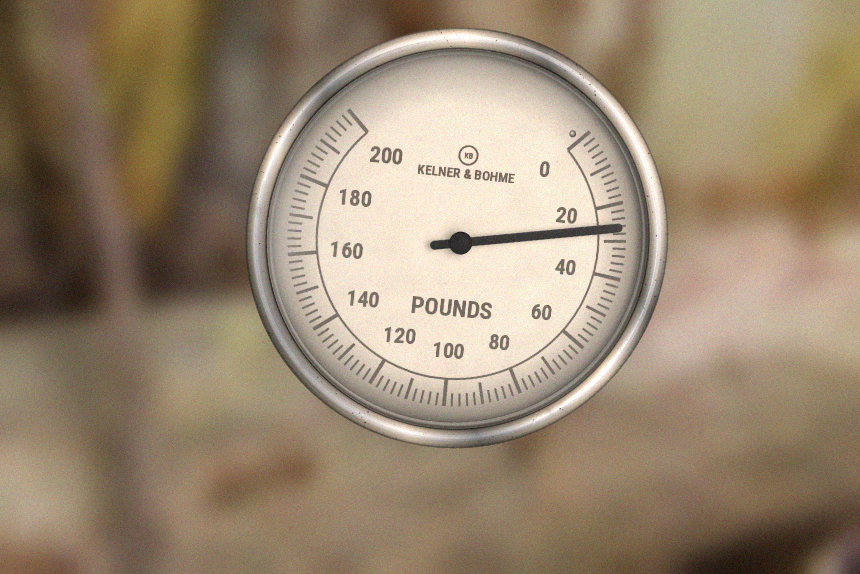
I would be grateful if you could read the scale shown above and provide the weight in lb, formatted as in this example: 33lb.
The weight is 26lb
